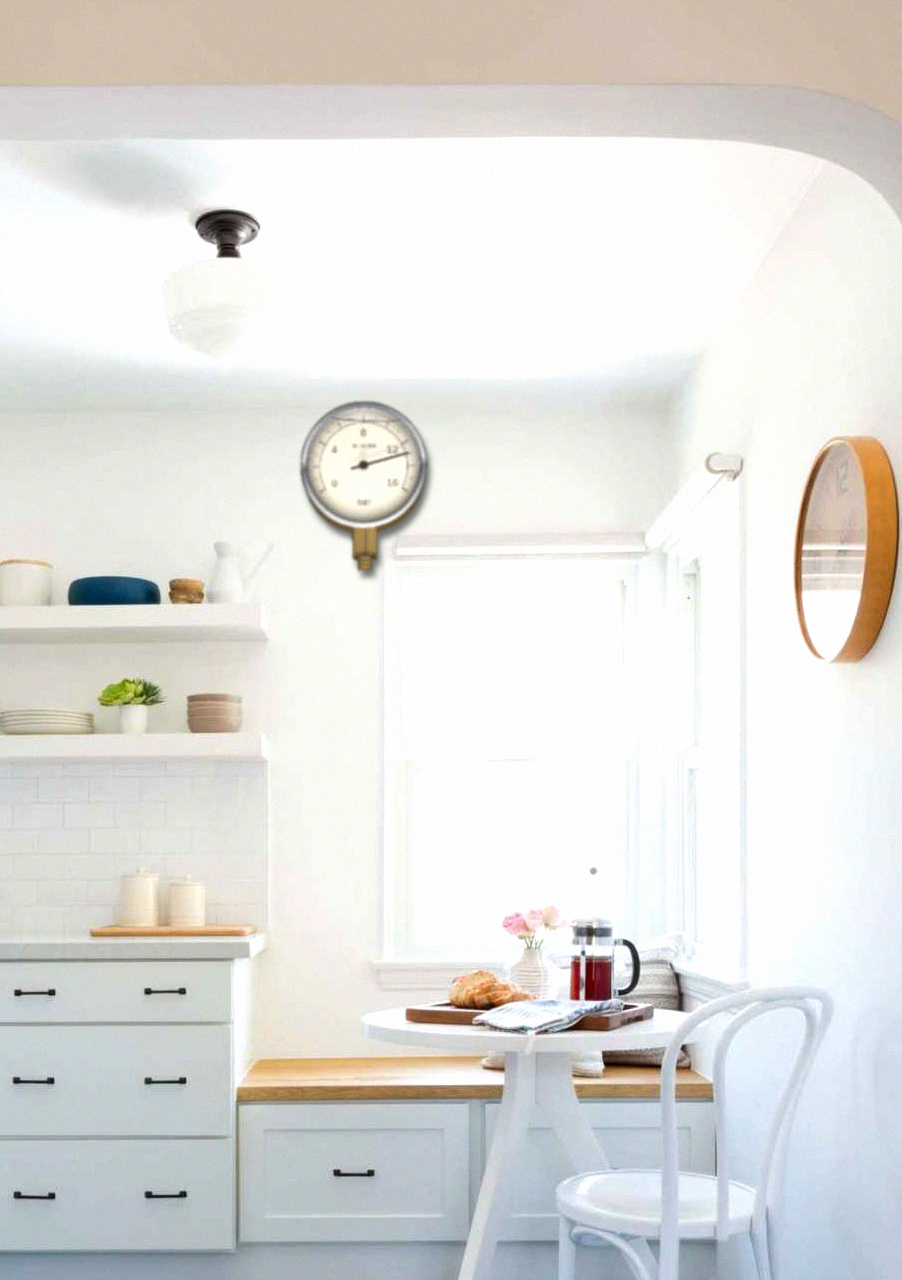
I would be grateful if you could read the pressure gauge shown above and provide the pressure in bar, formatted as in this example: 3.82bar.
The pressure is 13bar
